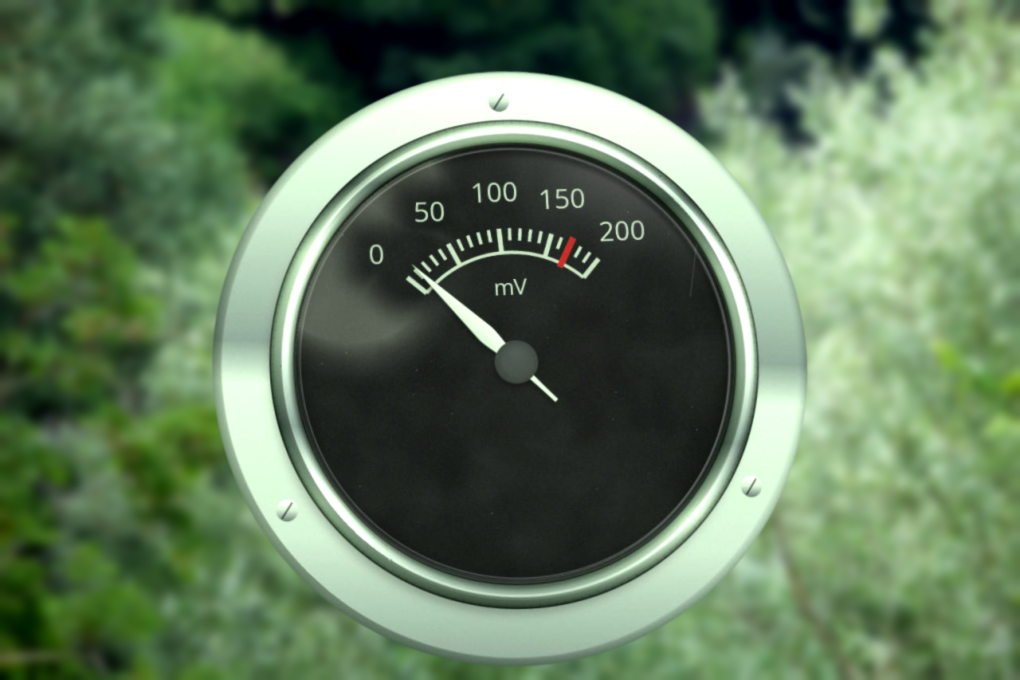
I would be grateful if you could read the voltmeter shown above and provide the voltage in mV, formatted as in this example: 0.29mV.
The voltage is 10mV
